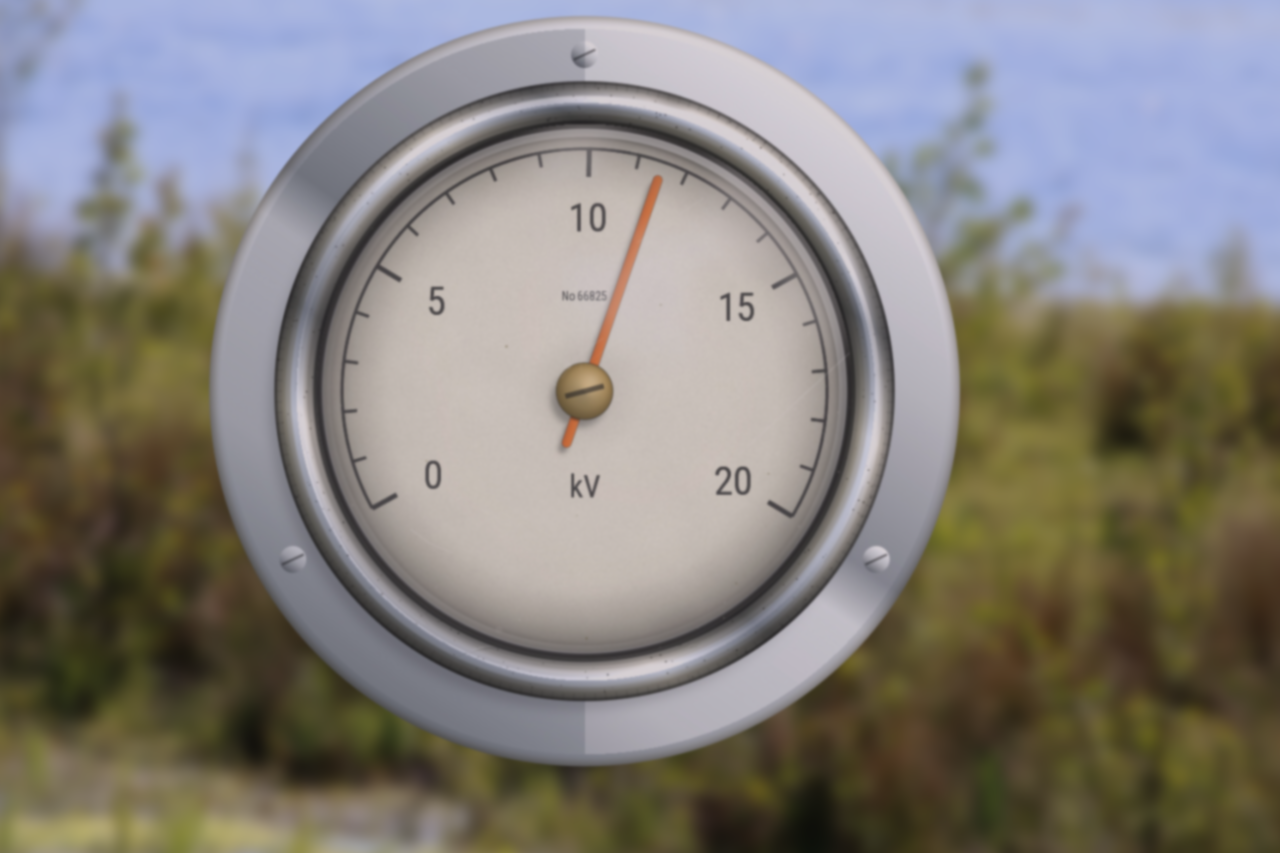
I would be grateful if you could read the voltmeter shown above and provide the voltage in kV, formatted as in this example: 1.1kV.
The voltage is 11.5kV
